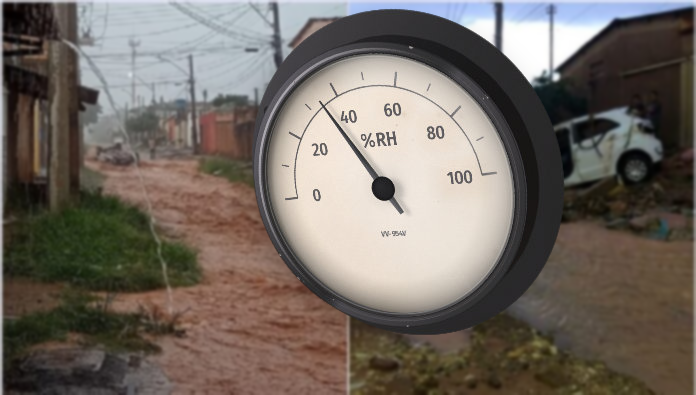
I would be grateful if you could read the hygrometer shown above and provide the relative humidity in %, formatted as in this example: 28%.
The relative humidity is 35%
